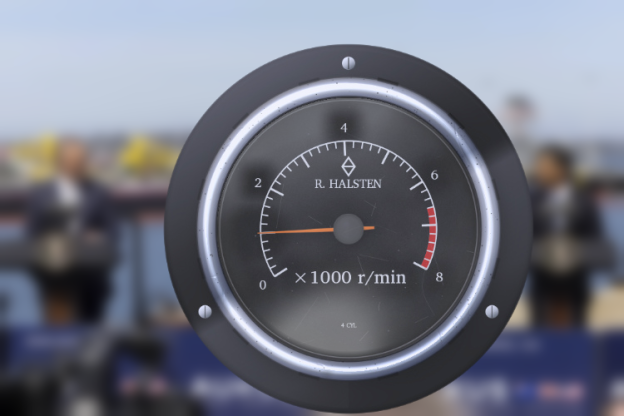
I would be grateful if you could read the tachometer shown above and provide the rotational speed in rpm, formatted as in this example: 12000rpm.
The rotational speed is 1000rpm
